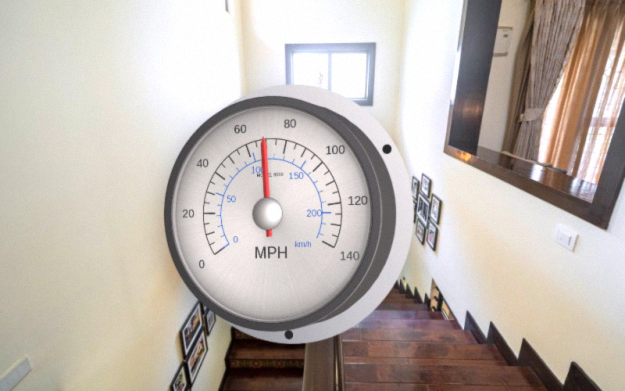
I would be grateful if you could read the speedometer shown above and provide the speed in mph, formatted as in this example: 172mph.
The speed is 70mph
